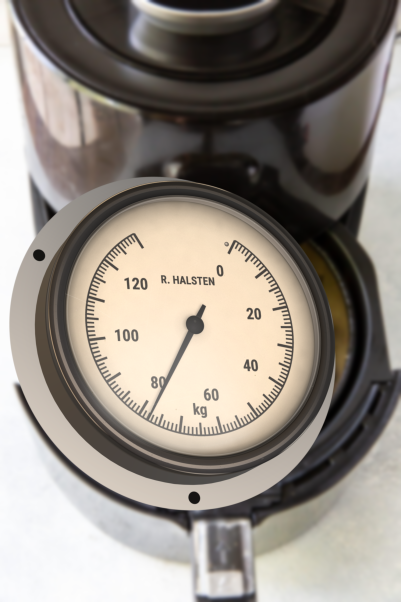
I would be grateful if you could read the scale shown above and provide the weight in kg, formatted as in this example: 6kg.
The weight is 78kg
